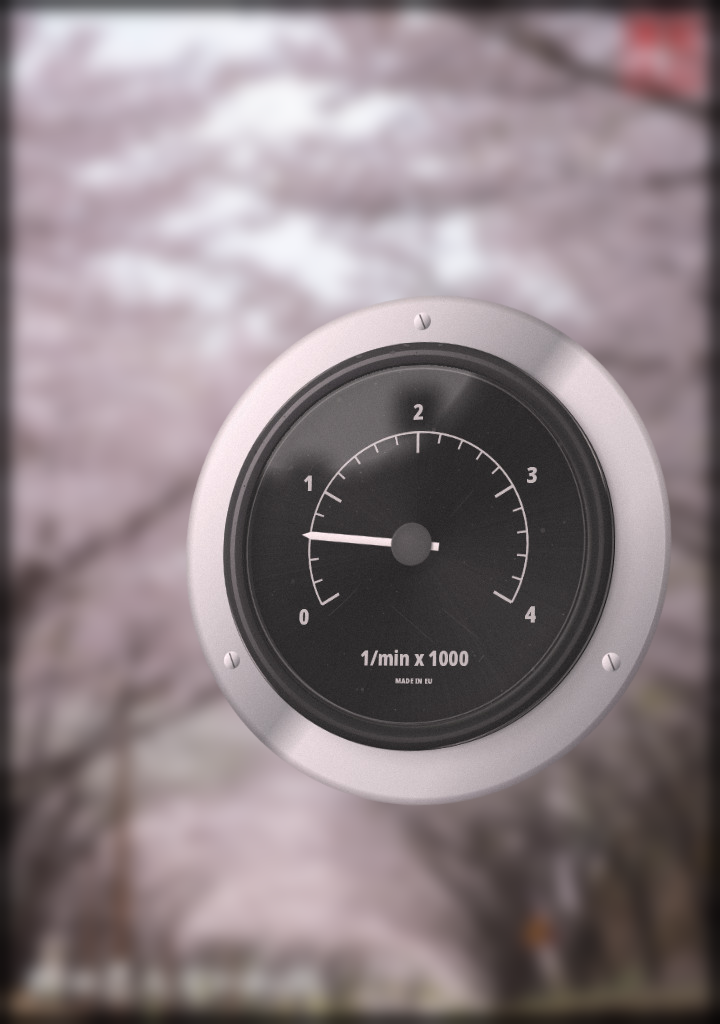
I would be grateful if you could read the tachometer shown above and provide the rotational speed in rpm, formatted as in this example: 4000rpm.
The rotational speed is 600rpm
